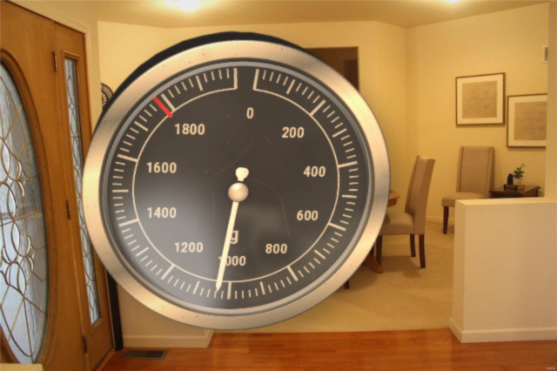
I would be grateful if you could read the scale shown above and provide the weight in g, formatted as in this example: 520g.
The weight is 1040g
